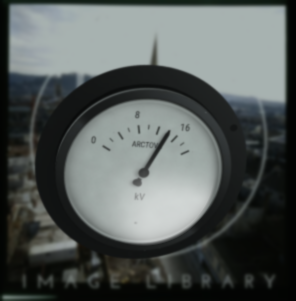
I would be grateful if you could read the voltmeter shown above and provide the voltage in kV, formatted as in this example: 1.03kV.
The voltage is 14kV
